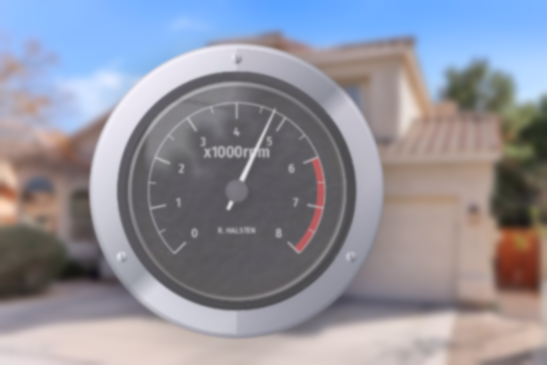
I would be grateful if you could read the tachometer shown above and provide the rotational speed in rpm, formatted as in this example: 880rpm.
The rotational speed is 4750rpm
